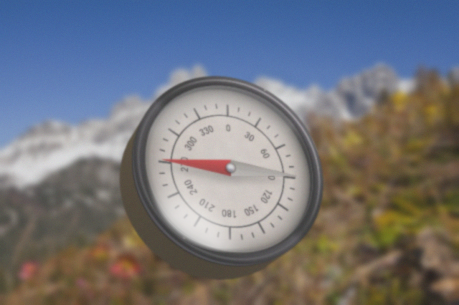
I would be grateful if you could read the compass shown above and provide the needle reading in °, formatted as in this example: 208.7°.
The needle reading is 270°
